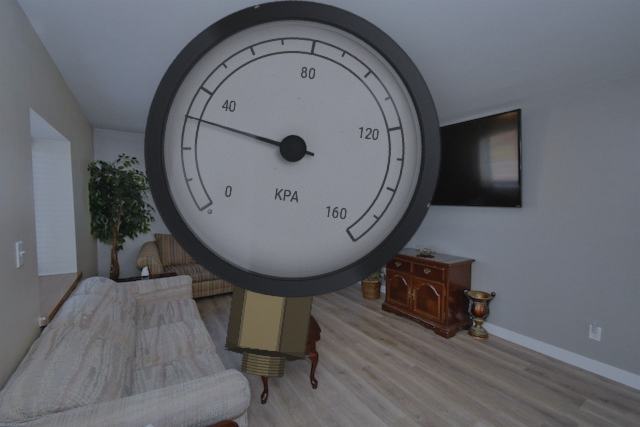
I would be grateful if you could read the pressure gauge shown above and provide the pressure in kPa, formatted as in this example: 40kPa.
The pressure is 30kPa
